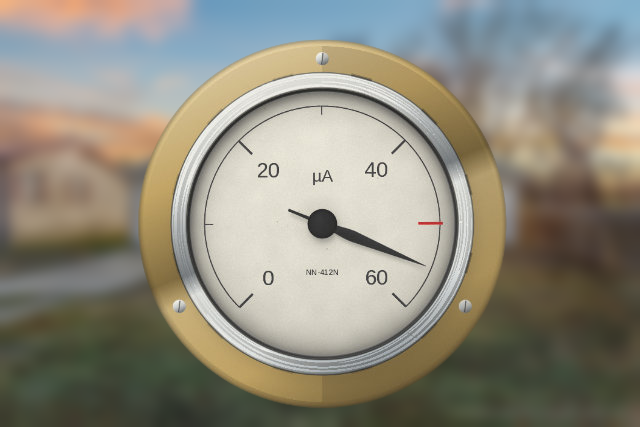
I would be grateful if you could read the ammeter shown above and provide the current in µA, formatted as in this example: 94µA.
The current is 55µA
